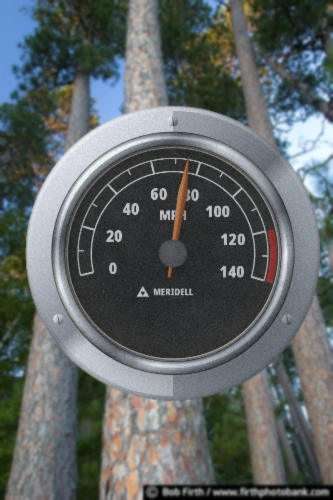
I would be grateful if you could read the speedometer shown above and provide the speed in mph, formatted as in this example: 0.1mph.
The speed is 75mph
